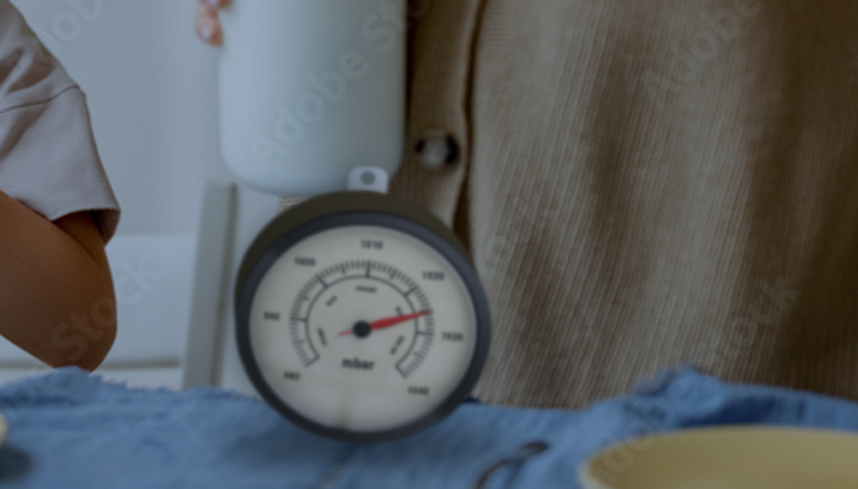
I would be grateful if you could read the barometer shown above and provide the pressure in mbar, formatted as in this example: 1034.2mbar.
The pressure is 1025mbar
